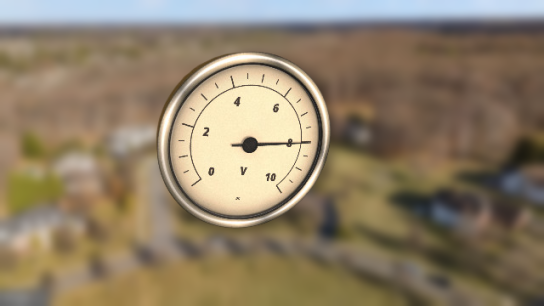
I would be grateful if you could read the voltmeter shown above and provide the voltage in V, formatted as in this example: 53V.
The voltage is 8V
